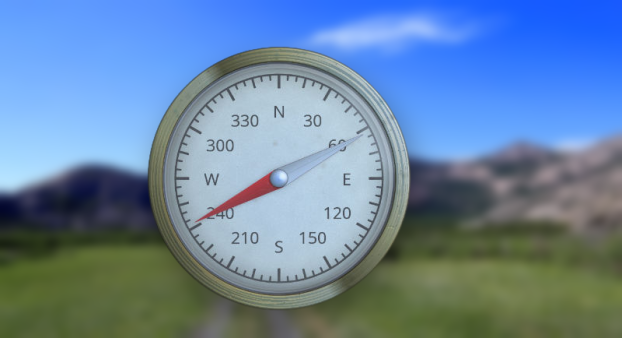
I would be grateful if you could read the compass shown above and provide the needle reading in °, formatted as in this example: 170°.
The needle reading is 242.5°
